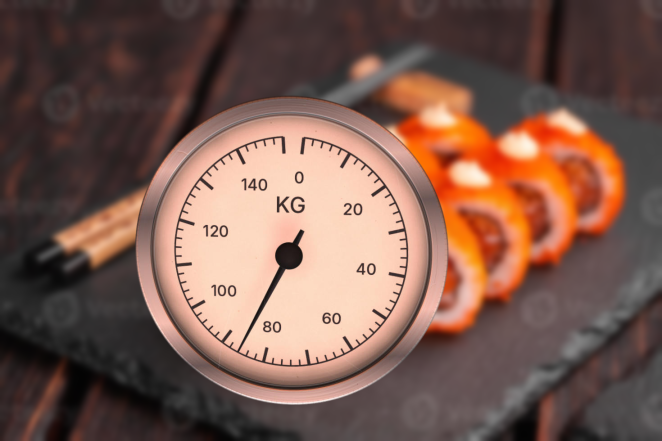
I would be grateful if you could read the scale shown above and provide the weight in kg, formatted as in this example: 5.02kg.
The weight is 86kg
